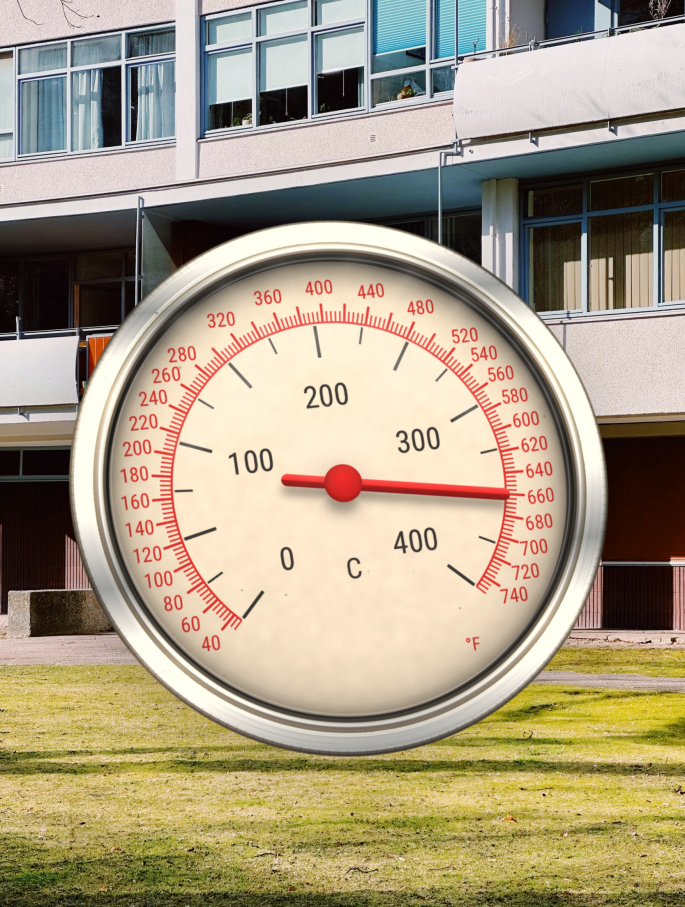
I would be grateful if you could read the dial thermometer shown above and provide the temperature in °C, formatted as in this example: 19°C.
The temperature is 350°C
